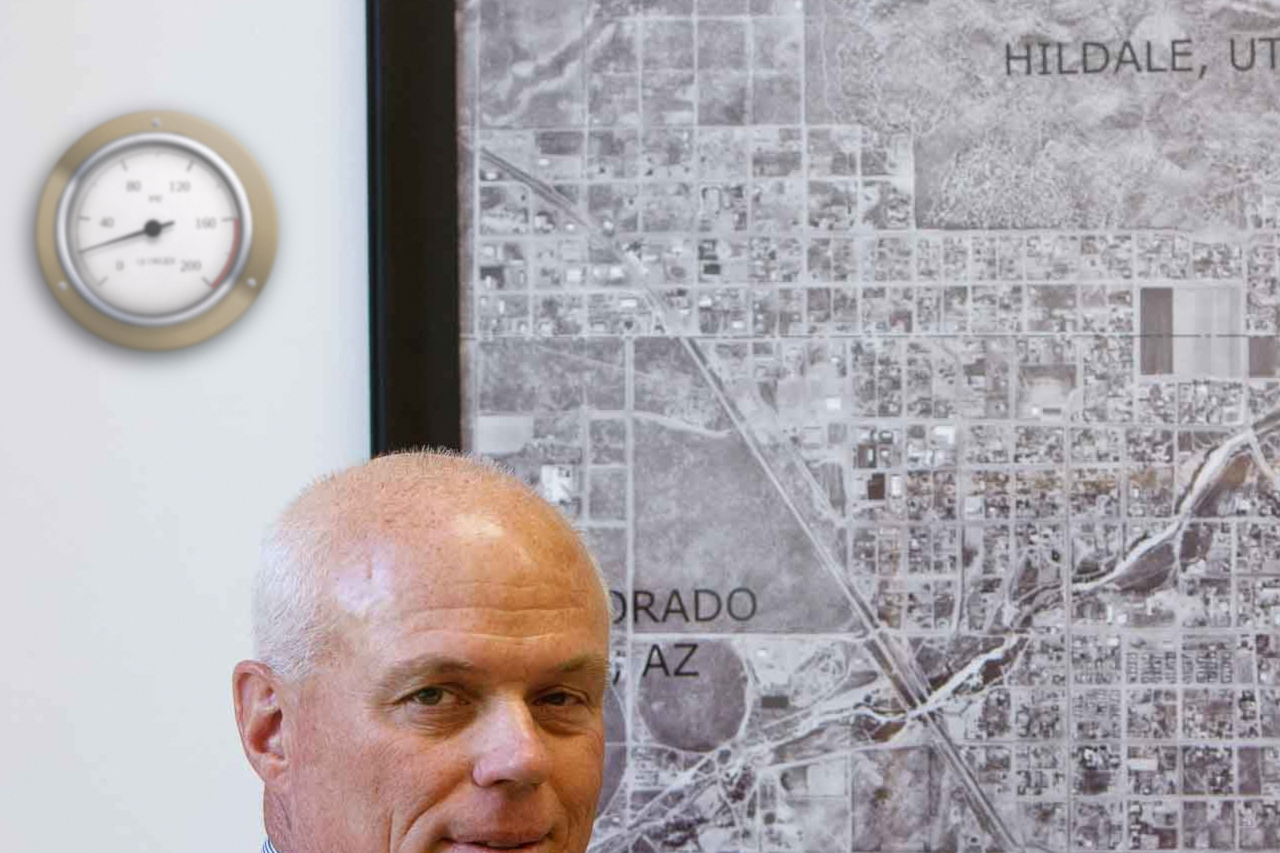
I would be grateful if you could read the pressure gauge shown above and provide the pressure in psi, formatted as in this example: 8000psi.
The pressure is 20psi
